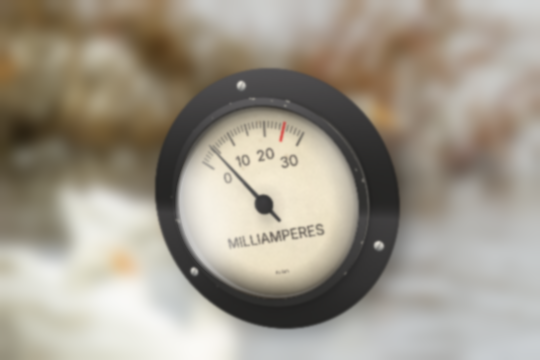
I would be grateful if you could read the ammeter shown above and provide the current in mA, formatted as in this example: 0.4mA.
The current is 5mA
